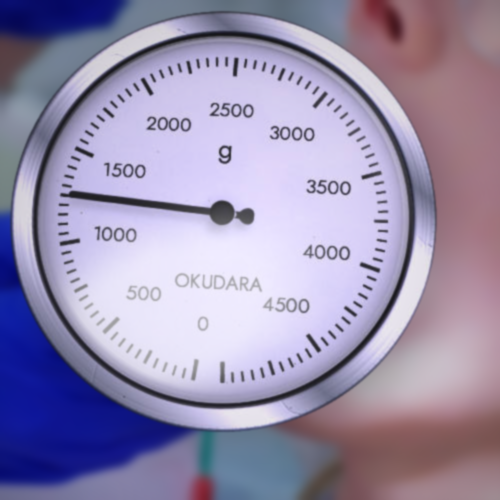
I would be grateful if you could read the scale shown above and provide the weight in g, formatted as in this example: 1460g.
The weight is 1250g
